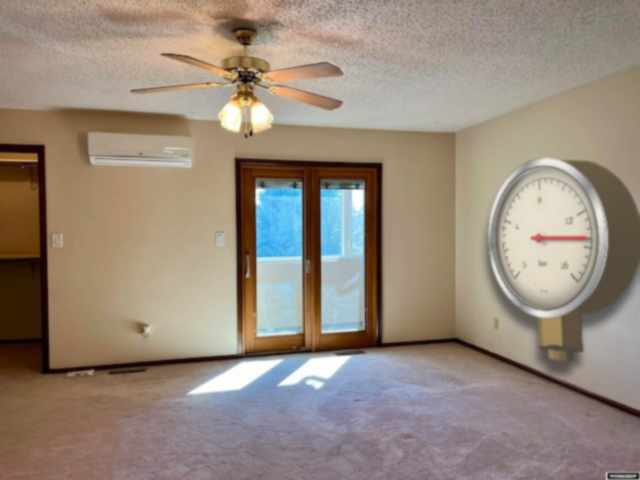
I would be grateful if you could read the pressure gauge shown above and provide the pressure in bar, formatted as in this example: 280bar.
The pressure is 13.5bar
